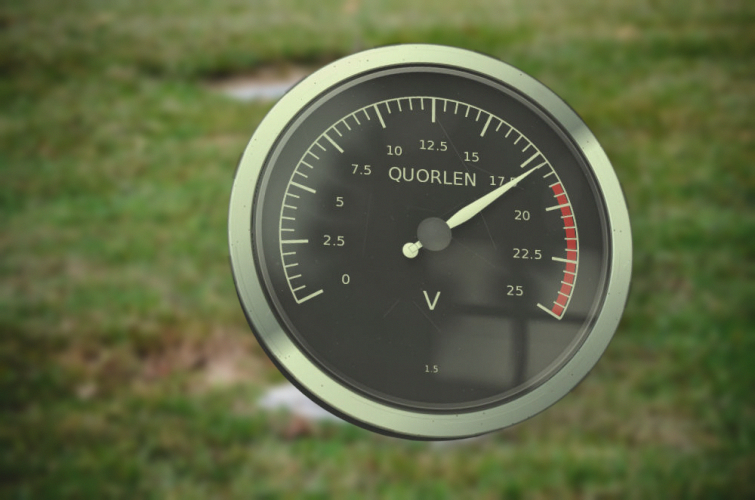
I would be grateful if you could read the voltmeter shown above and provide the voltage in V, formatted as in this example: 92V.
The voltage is 18V
